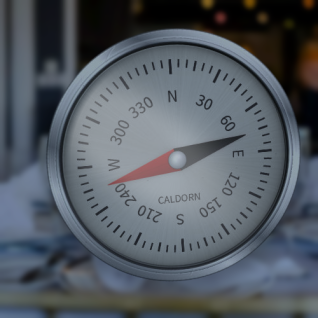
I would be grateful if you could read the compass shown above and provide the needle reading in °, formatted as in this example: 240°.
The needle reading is 255°
